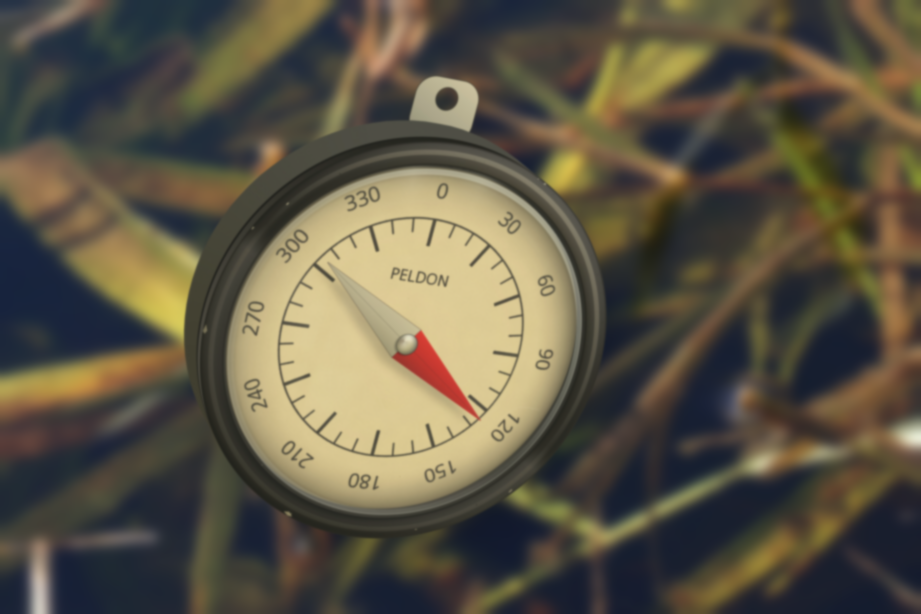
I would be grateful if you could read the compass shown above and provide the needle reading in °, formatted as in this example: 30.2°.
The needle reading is 125°
